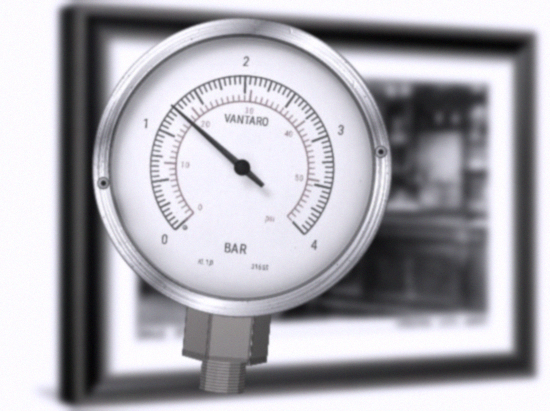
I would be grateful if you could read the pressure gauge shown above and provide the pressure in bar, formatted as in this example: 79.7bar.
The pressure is 1.25bar
